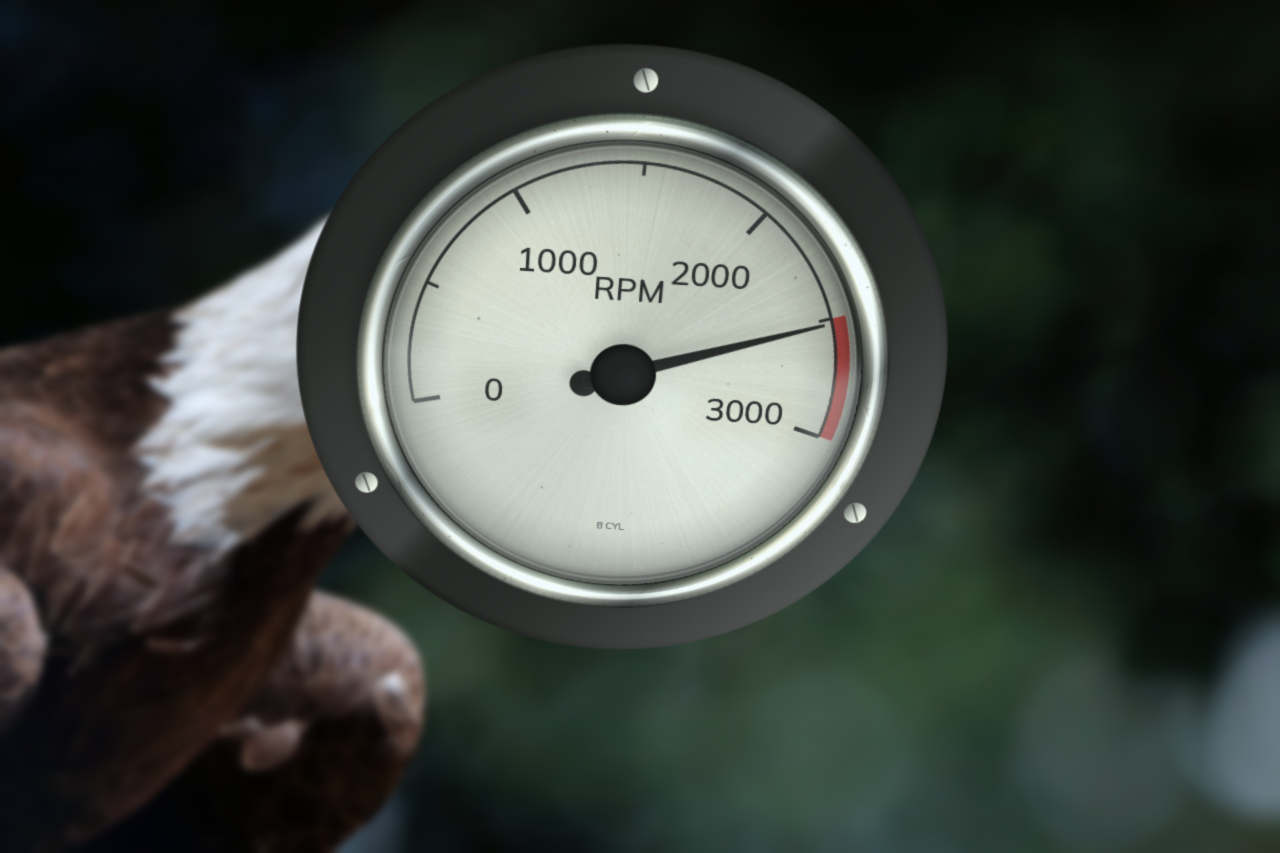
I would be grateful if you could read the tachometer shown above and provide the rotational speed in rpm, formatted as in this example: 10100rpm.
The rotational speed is 2500rpm
